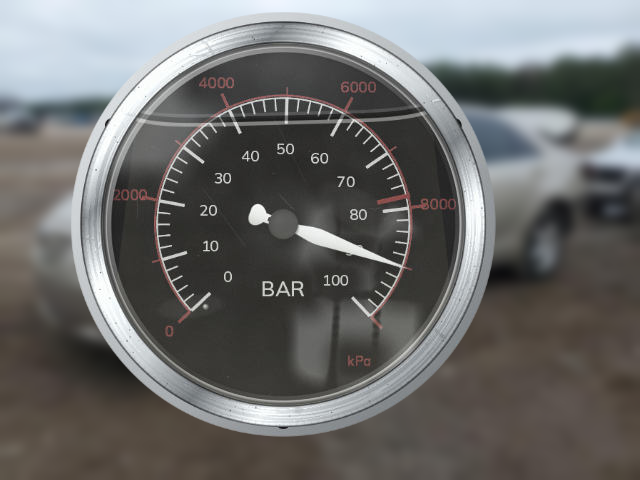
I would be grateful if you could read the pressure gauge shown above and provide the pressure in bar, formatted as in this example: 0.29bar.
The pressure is 90bar
